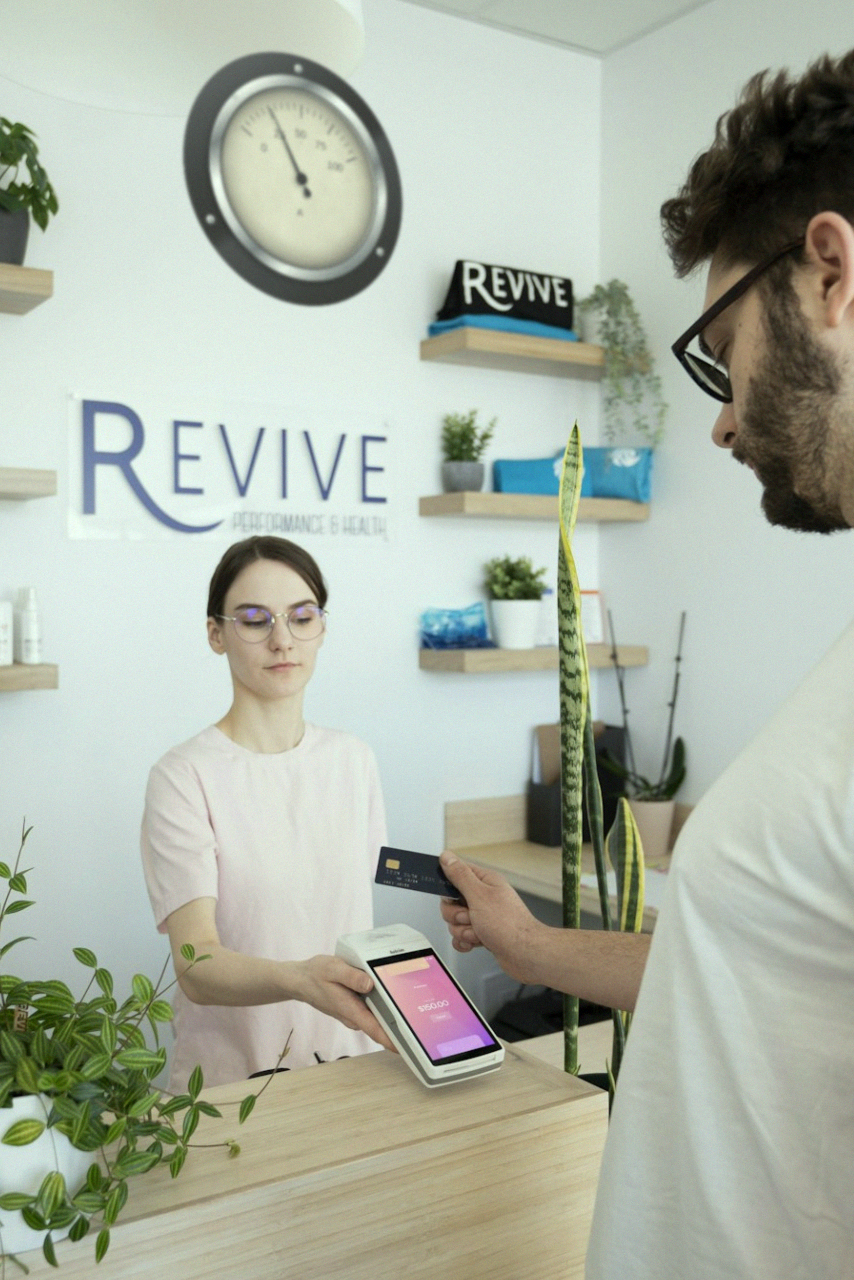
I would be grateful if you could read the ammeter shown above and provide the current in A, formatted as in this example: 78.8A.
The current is 25A
